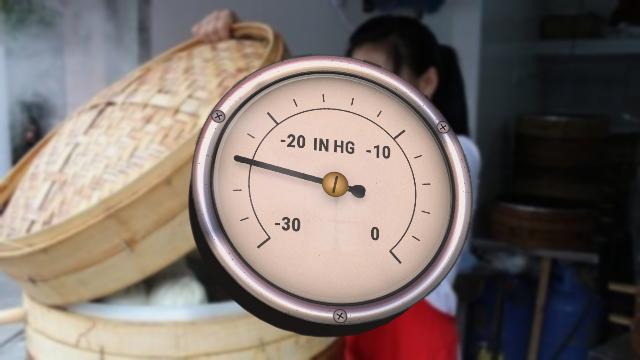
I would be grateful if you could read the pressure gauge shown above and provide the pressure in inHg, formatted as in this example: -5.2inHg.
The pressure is -24inHg
